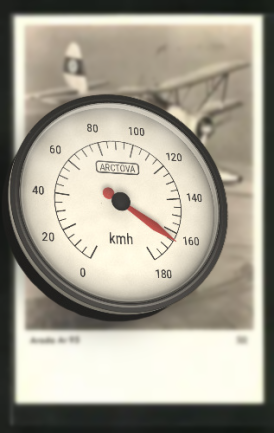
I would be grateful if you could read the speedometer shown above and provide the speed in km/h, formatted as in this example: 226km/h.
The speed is 165km/h
